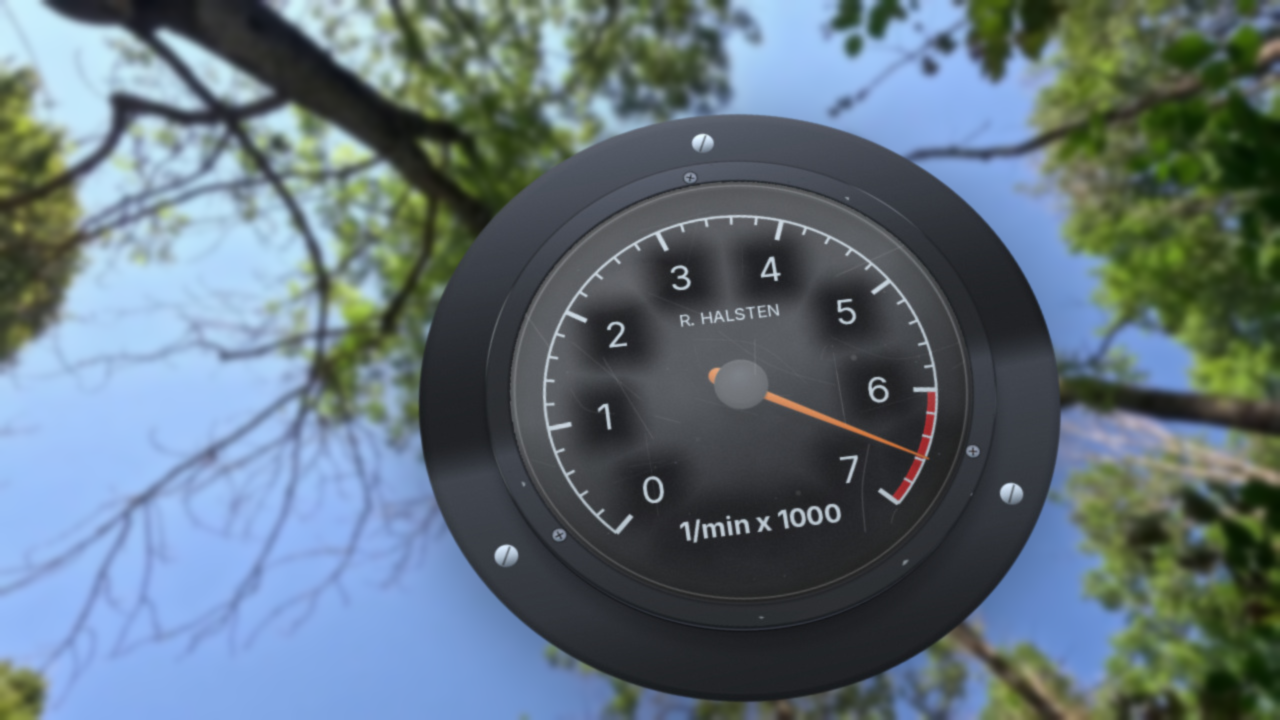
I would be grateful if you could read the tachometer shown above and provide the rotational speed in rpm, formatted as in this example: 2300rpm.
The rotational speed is 6600rpm
